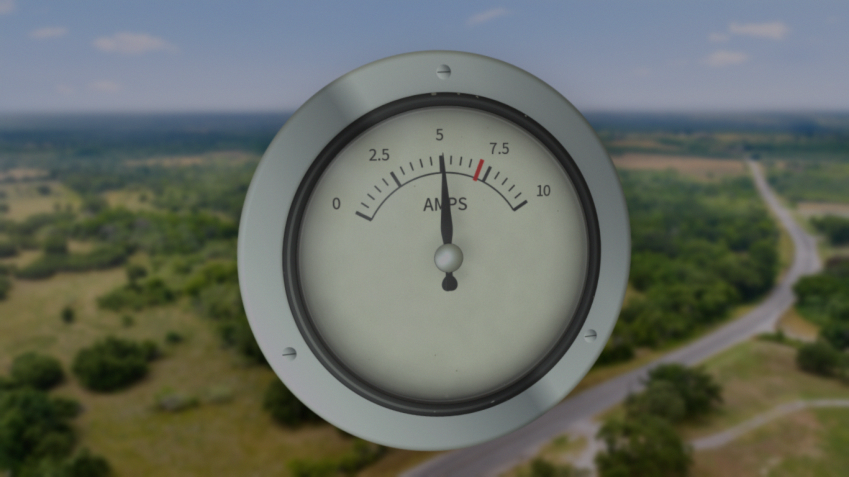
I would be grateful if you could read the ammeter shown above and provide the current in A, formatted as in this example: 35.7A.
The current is 5A
